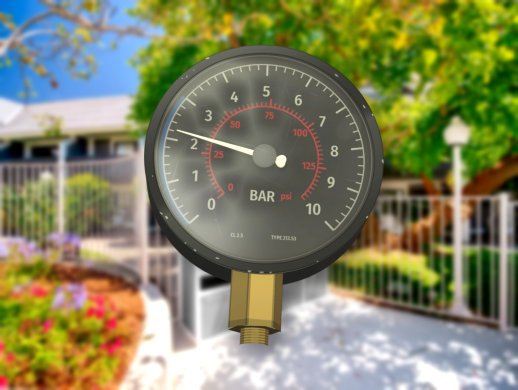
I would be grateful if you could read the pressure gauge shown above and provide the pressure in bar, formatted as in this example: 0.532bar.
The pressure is 2.2bar
